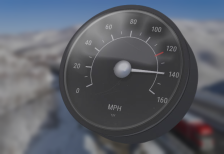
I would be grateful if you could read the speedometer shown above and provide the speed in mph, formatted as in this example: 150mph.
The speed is 140mph
